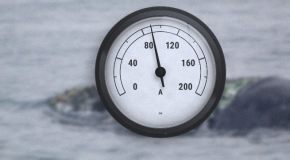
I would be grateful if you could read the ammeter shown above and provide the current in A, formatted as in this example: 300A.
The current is 90A
